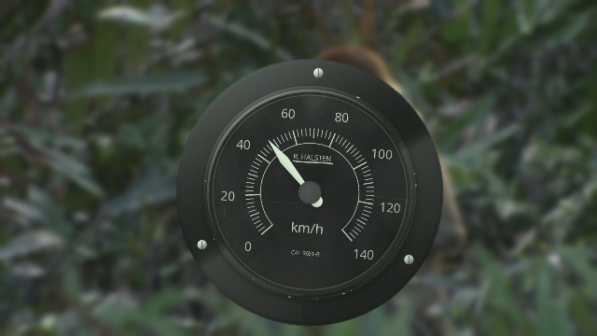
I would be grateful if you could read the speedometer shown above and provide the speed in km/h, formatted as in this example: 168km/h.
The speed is 48km/h
